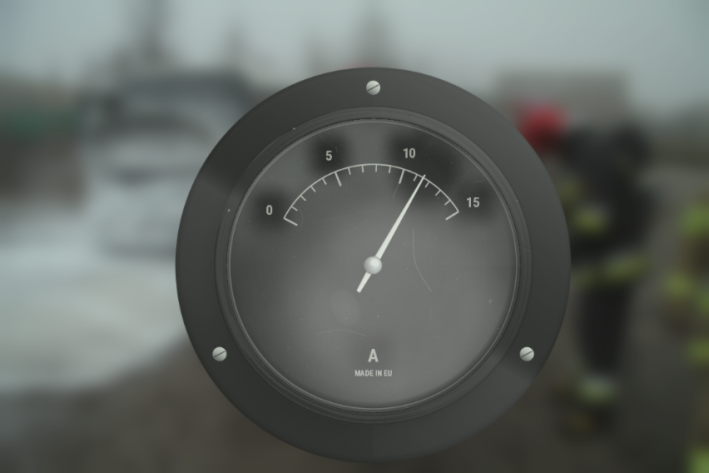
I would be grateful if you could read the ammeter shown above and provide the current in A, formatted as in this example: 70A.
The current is 11.5A
